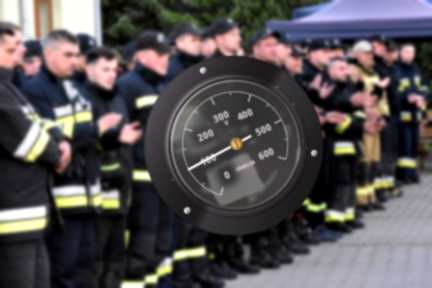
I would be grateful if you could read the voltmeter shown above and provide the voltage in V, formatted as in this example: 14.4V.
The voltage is 100V
